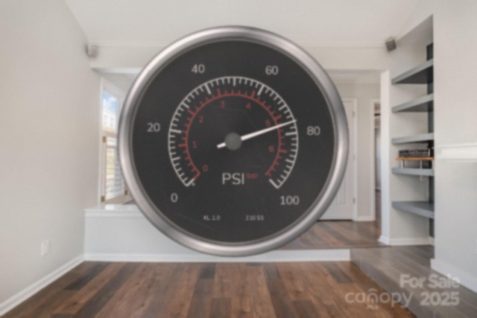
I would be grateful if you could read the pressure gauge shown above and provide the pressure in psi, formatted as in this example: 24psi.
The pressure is 76psi
